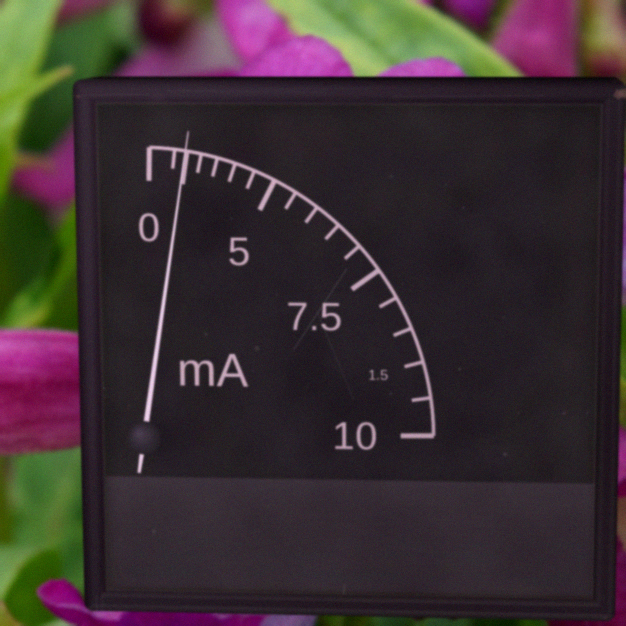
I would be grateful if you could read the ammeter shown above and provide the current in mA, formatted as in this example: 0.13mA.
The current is 2.5mA
